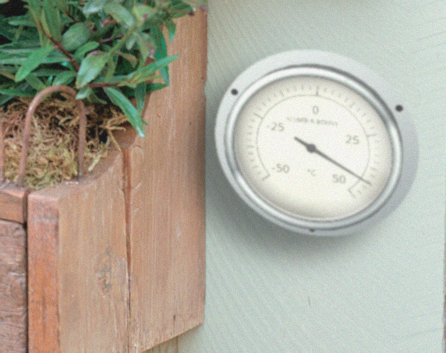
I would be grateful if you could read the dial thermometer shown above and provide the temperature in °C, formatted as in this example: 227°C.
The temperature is 42.5°C
